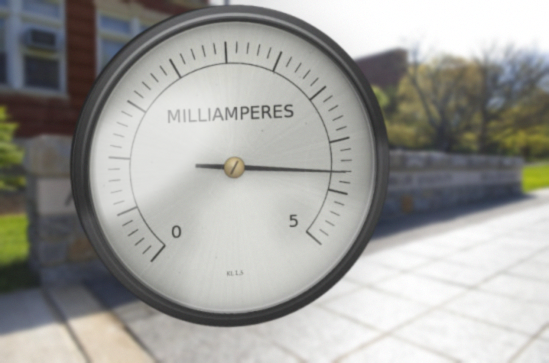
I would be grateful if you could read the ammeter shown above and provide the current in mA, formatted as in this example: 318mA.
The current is 4.3mA
